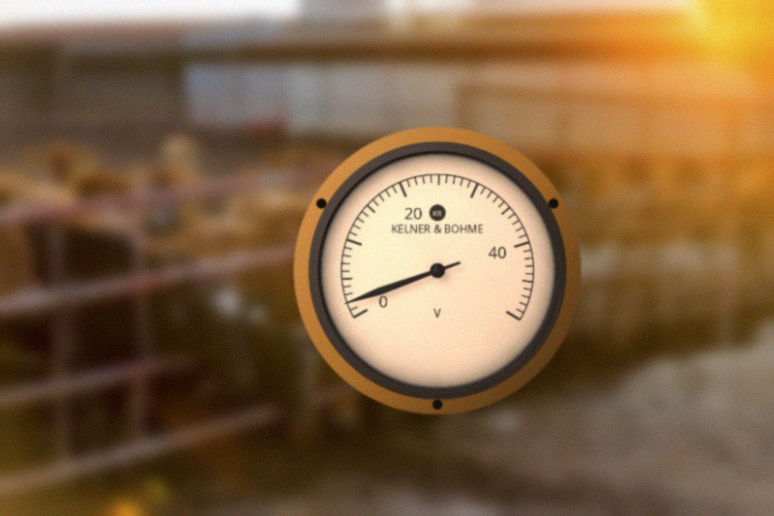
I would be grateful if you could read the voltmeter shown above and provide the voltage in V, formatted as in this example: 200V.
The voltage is 2V
